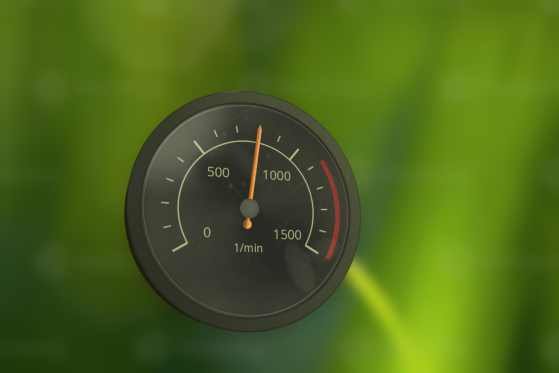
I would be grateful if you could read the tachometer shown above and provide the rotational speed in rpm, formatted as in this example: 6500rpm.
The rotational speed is 800rpm
